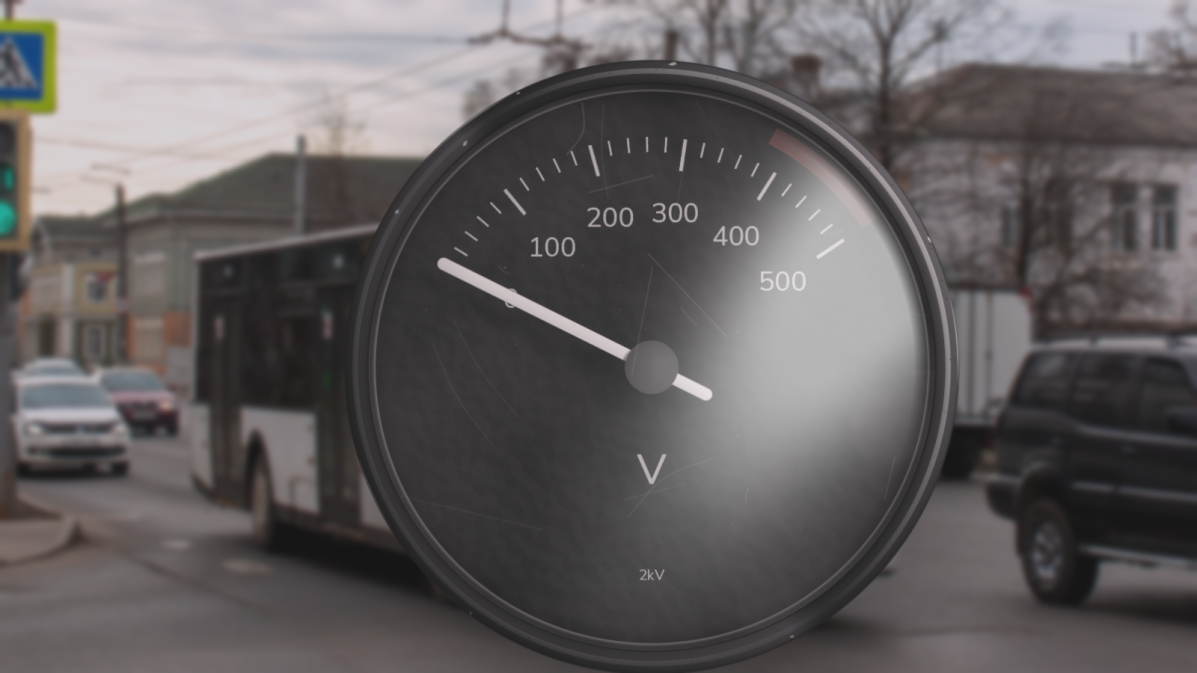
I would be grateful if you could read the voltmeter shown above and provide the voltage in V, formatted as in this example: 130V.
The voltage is 0V
